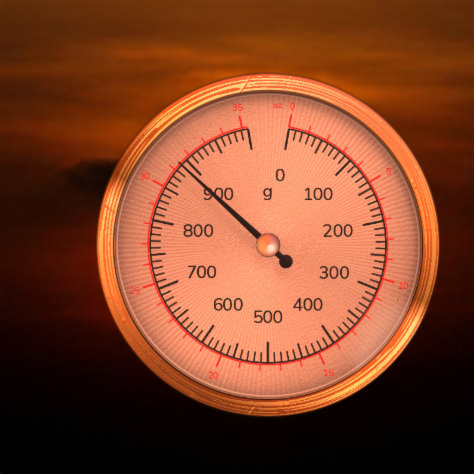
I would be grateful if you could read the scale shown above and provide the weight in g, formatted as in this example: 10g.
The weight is 890g
